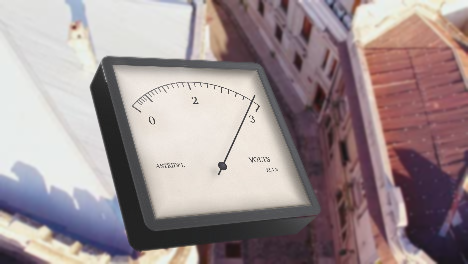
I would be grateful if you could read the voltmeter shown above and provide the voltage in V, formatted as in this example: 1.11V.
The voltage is 2.9V
